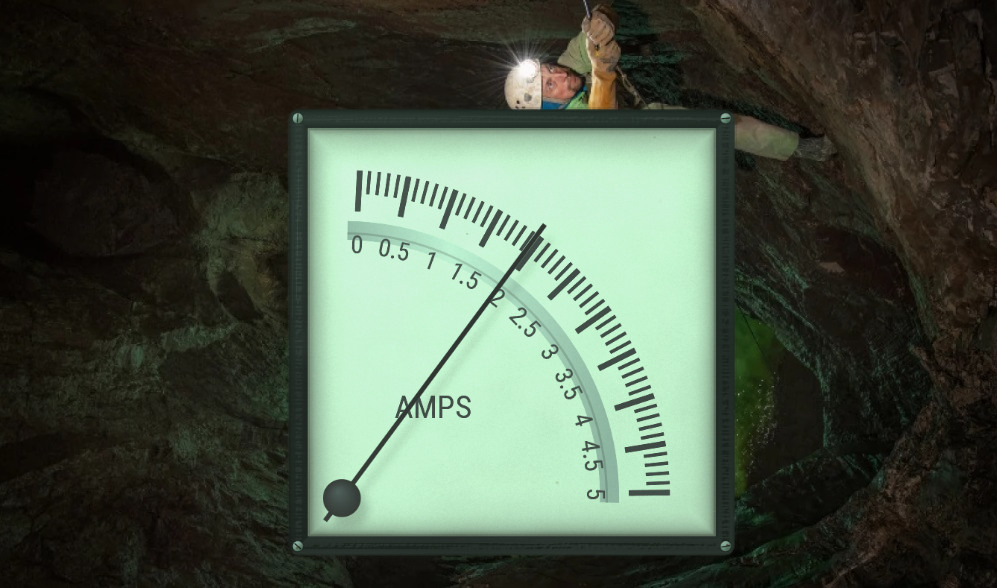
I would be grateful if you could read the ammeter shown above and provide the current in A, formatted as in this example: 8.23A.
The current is 1.95A
